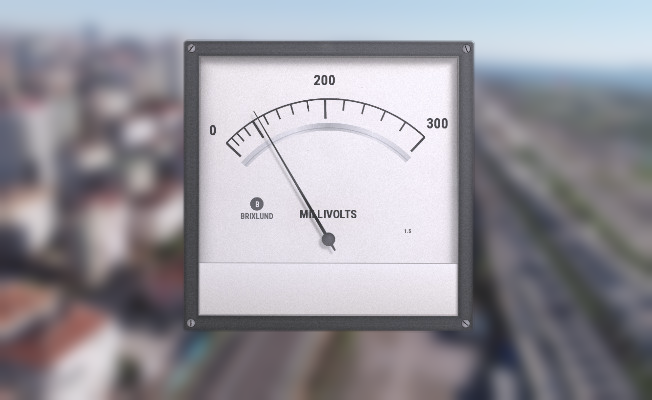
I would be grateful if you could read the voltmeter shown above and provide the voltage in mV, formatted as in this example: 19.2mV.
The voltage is 110mV
